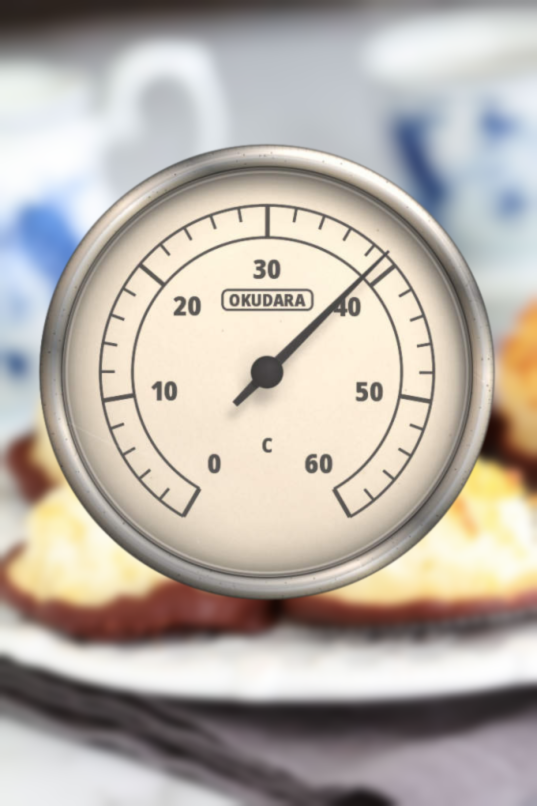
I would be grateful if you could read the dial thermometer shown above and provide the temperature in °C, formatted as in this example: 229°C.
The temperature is 39°C
